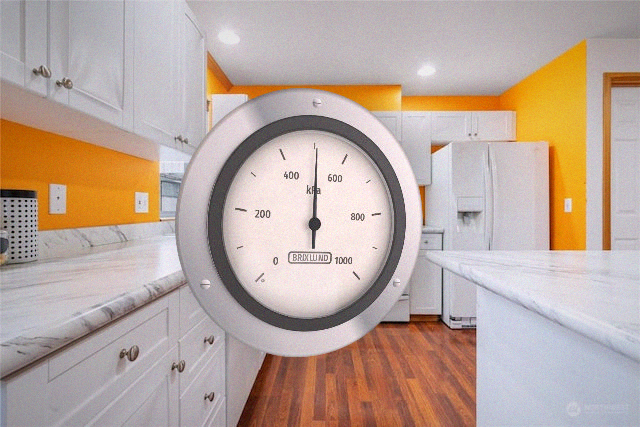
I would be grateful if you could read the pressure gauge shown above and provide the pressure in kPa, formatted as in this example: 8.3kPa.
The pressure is 500kPa
